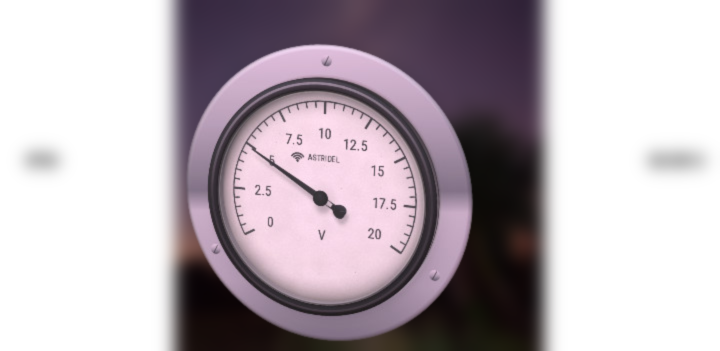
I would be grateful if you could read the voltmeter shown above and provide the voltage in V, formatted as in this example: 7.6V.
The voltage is 5V
